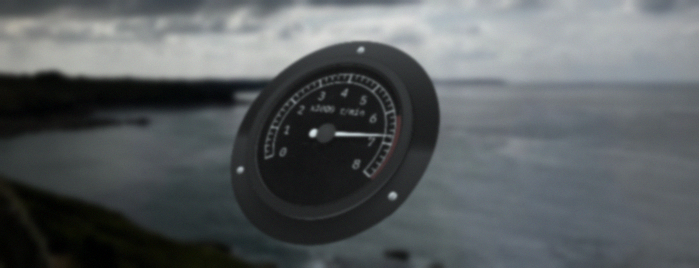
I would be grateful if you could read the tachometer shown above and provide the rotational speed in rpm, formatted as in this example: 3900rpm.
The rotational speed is 6800rpm
